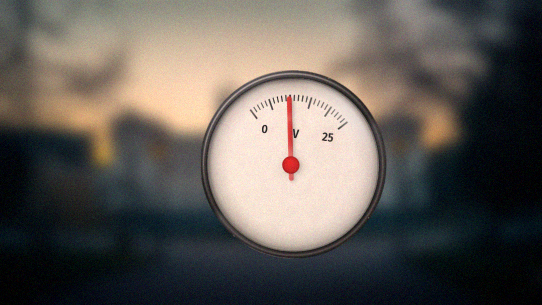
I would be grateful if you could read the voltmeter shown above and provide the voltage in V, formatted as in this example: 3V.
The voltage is 10V
